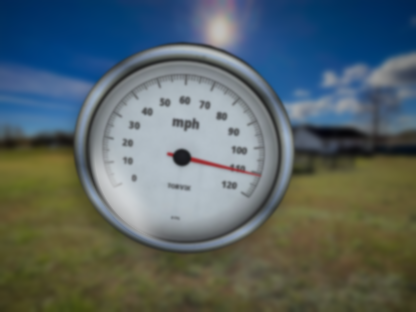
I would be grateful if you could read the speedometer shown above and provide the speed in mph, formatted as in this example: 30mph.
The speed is 110mph
